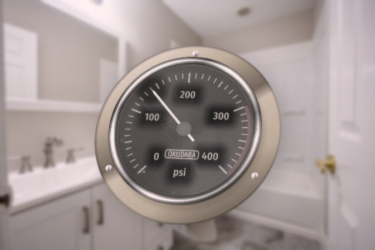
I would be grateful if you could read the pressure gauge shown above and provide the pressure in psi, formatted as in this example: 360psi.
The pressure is 140psi
